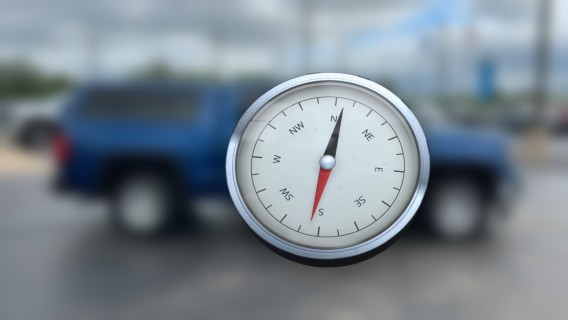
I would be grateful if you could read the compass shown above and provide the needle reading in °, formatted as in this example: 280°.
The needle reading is 187.5°
